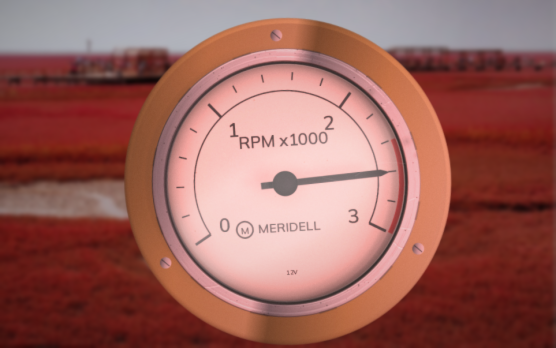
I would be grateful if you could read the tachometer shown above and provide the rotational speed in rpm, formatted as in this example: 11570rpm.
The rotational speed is 2600rpm
